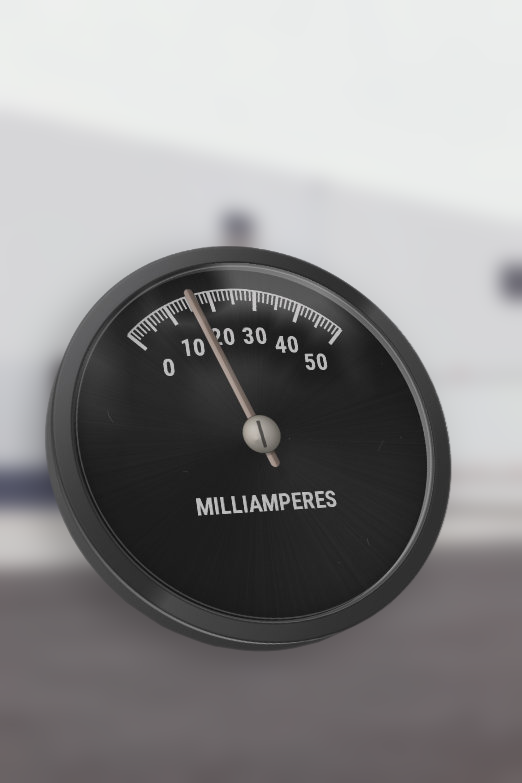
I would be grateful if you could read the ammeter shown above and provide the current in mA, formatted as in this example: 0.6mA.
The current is 15mA
